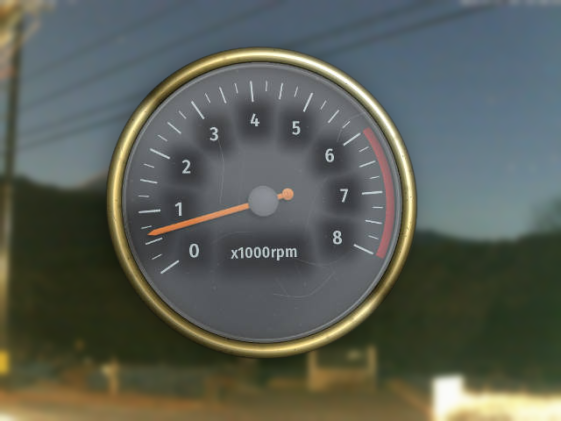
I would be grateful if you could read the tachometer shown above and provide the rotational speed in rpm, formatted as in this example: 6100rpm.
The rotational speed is 625rpm
